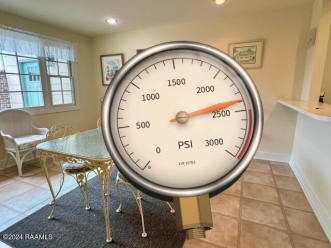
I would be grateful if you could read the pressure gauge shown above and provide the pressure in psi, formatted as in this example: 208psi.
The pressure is 2400psi
